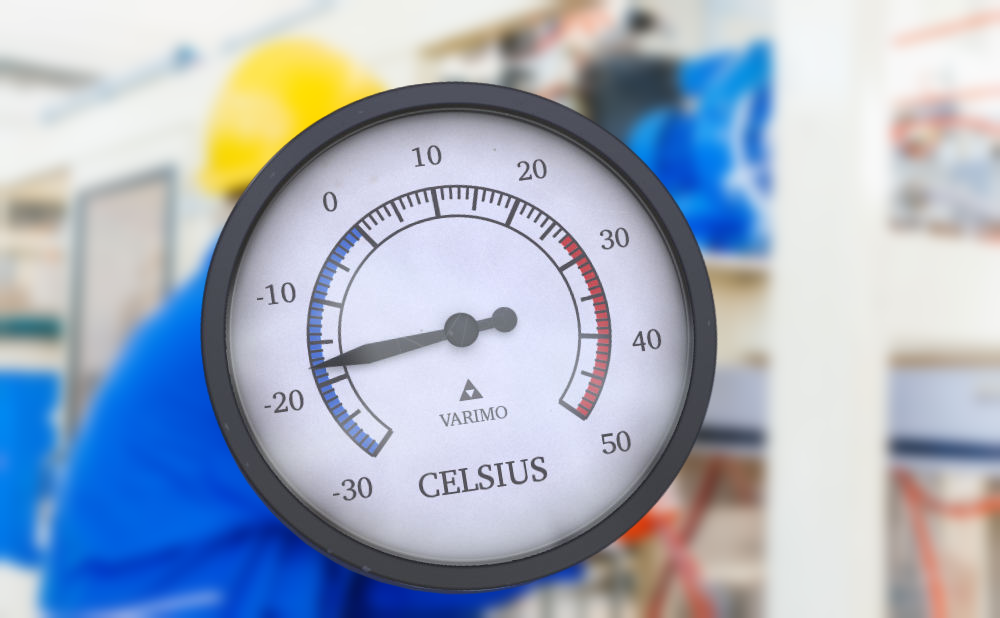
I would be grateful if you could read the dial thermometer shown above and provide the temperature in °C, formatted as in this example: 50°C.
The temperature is -18°C
